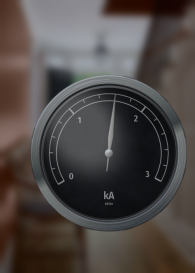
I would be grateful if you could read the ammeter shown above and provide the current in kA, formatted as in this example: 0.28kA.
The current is 1.6kA
